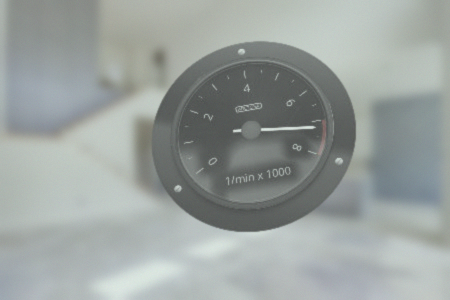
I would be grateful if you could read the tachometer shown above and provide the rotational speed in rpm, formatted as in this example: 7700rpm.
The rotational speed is 7250rpm
